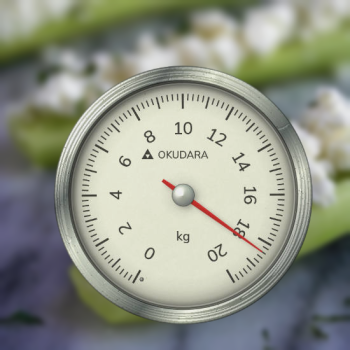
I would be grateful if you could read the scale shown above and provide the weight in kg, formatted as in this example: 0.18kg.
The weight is 18.4kg
